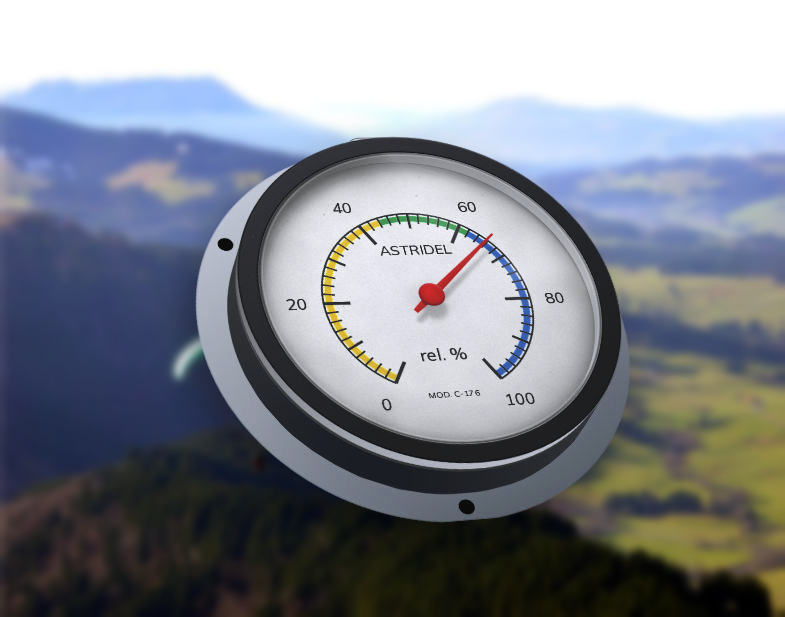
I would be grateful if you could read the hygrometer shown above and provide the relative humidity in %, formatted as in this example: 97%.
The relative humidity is 66%
